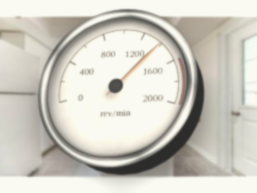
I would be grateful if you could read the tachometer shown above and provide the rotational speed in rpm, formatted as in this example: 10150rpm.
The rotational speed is 1400rpm
